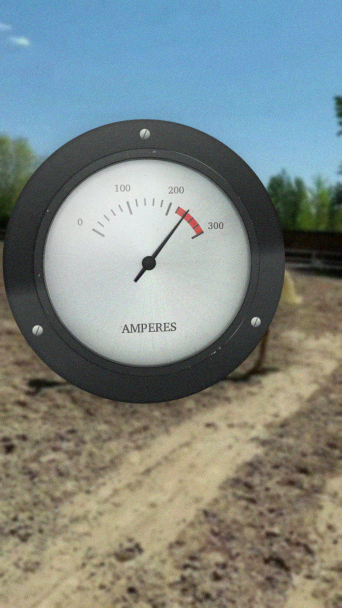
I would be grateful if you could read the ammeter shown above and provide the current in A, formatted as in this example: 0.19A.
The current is 240A
